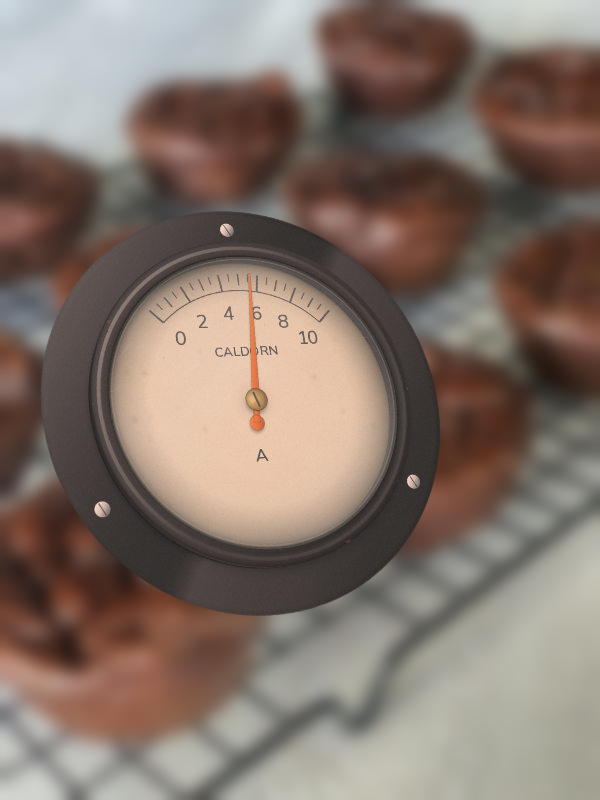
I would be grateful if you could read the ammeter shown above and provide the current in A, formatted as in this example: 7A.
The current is 5.5A
